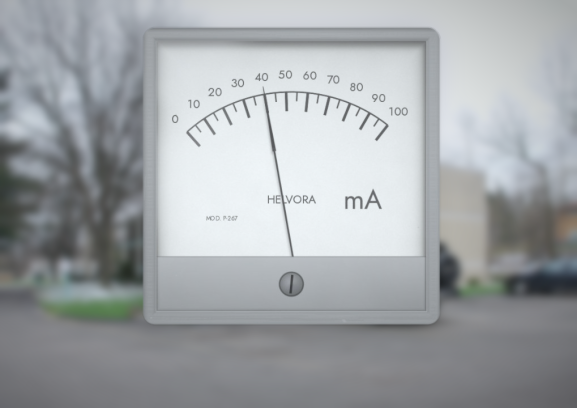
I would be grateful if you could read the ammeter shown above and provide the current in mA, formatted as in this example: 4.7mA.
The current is 40mA
